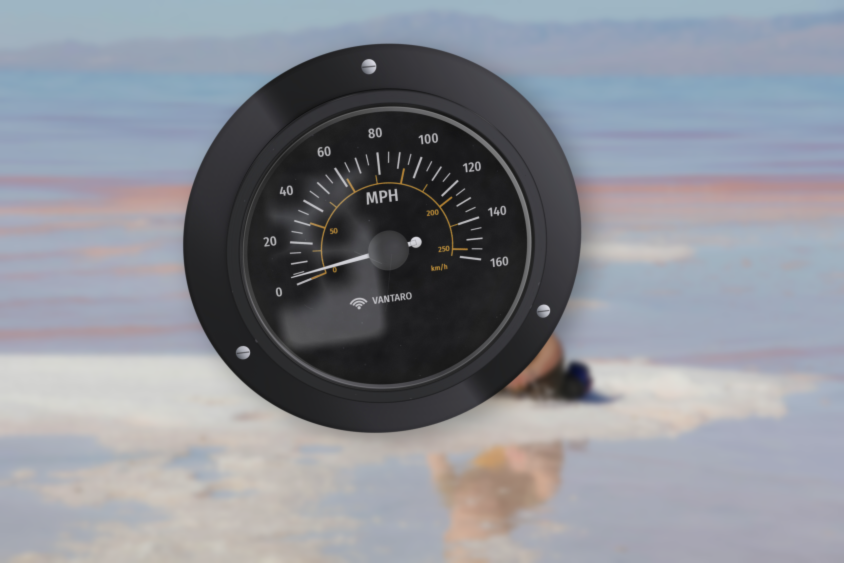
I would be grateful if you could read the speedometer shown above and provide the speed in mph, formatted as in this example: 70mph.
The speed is 5mph
